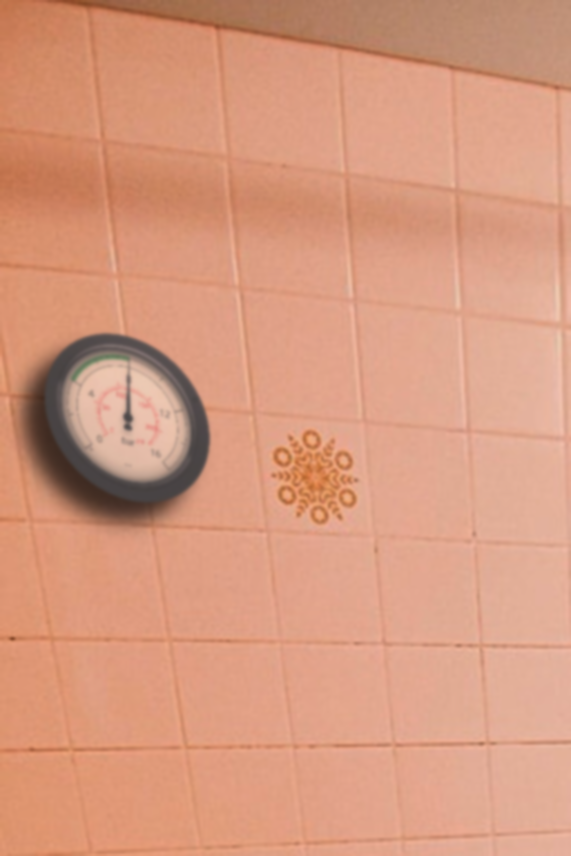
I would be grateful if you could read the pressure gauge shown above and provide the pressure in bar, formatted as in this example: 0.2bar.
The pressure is 8bar
